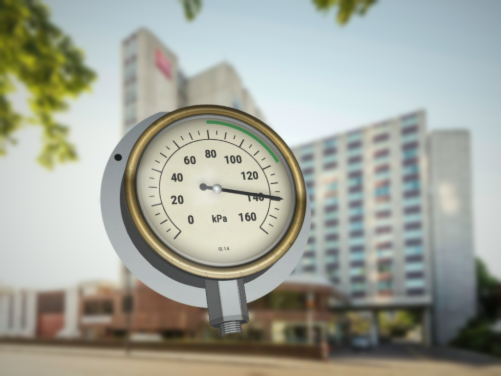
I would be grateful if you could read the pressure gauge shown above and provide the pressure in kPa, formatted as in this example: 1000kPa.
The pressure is 140kPa
